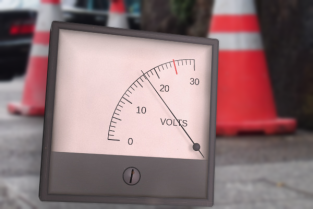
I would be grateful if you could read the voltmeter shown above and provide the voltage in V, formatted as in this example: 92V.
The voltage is 17V
